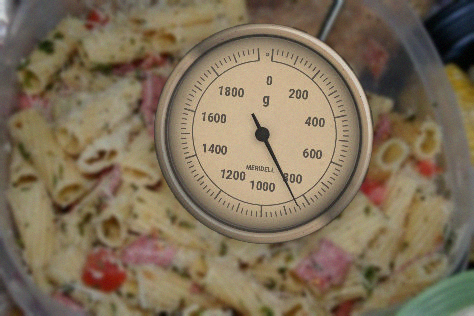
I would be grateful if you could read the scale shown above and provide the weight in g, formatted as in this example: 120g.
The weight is 840g
